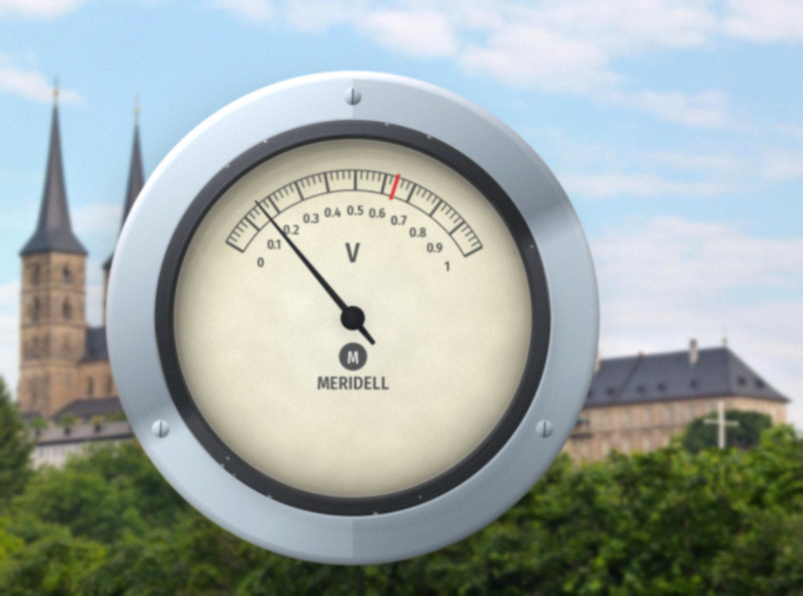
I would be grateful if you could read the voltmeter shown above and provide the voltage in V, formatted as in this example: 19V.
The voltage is 0.16V
